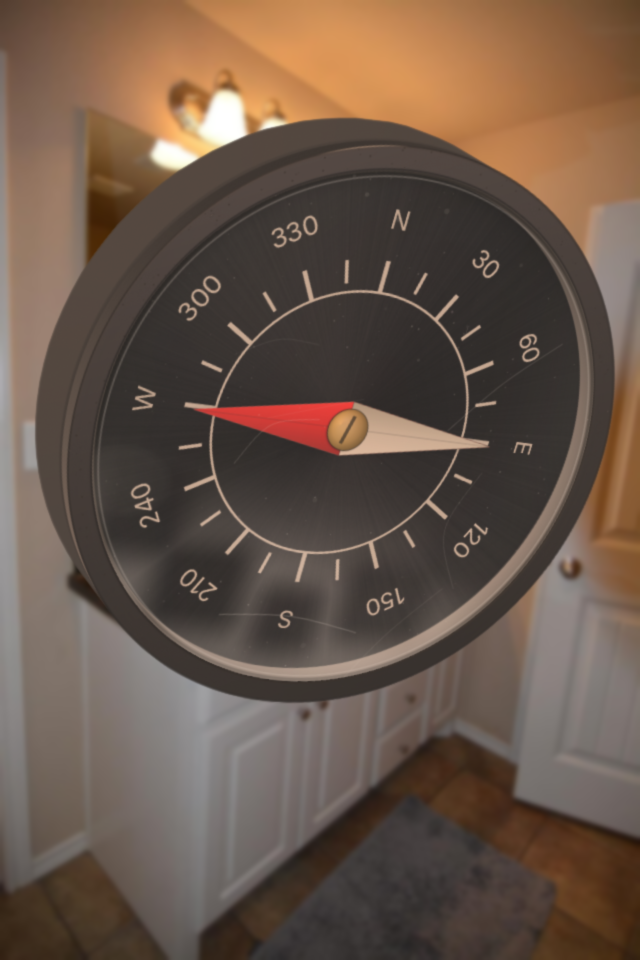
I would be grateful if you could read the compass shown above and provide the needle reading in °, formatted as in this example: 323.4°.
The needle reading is 270°
